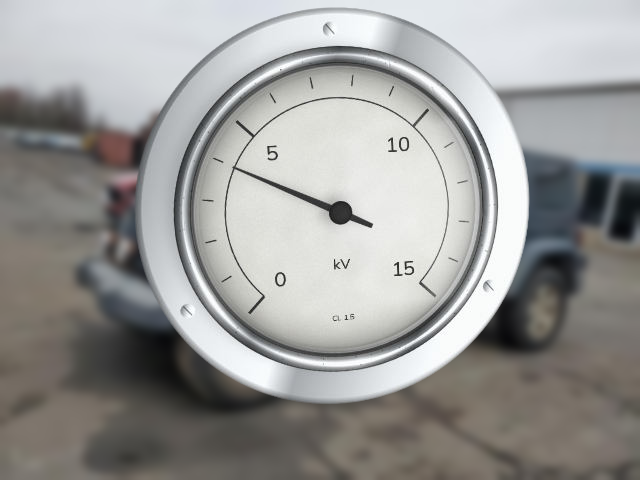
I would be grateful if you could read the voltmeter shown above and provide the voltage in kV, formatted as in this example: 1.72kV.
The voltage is 4kV
